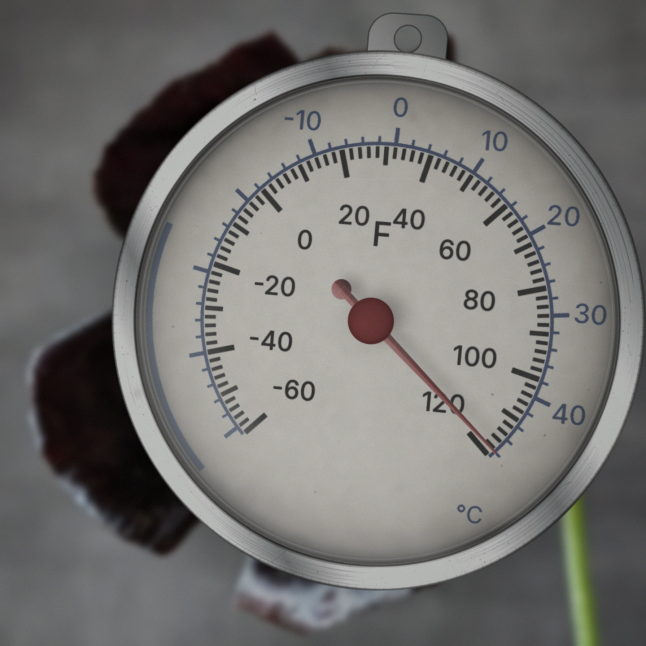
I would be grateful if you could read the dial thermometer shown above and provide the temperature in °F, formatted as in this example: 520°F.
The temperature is 118°F
